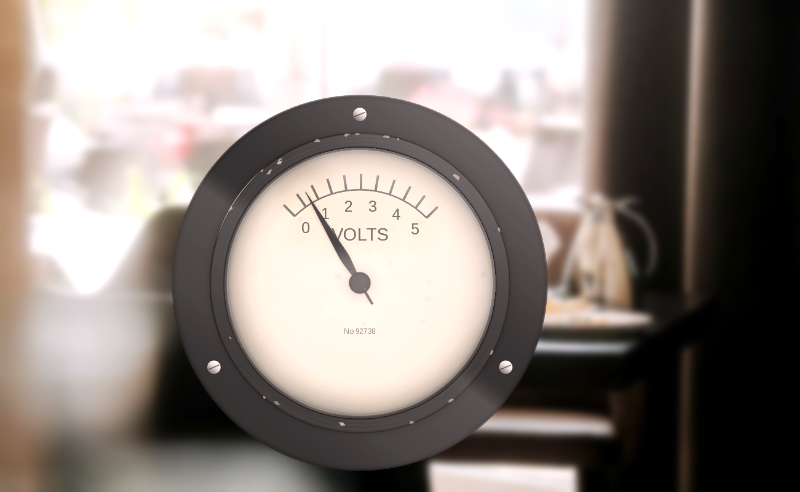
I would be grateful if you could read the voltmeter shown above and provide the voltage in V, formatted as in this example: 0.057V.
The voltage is 0.75V
